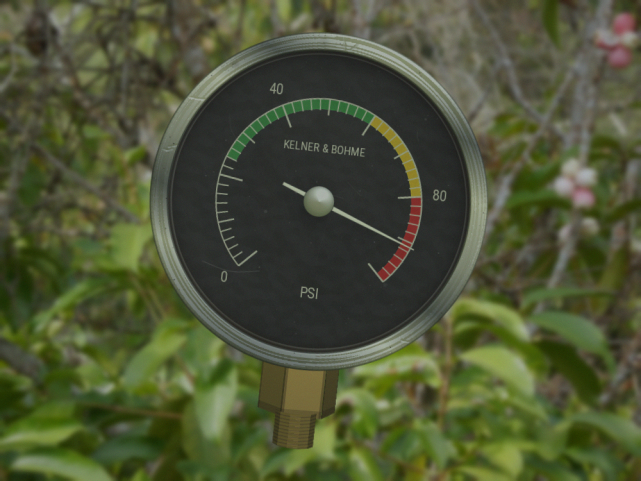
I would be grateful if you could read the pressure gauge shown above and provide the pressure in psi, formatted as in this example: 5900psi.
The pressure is 91psi
